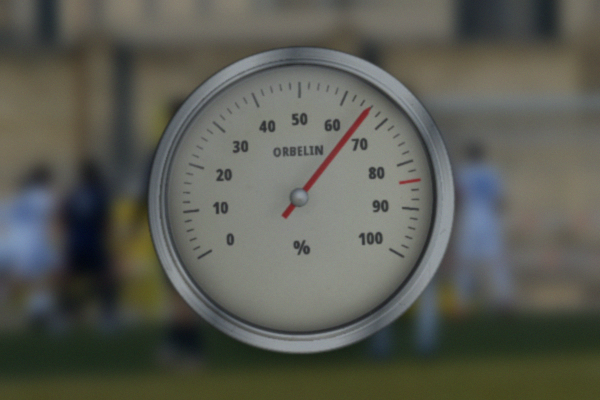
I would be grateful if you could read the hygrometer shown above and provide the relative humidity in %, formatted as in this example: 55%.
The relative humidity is 66%
